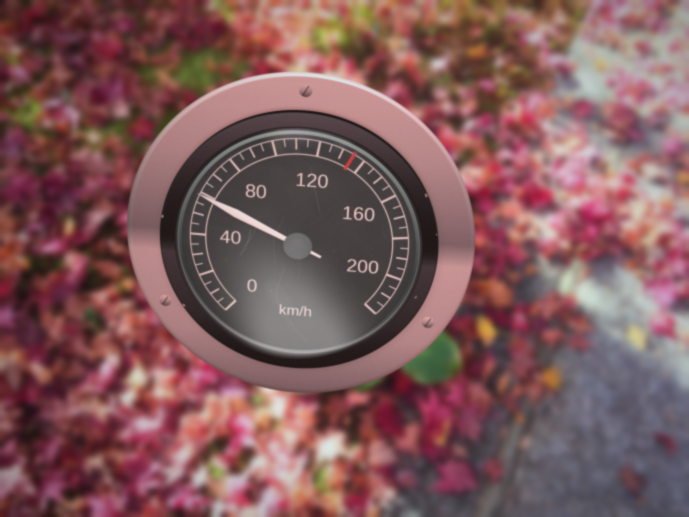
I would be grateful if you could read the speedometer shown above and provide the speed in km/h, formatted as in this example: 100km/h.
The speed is 60km/h
